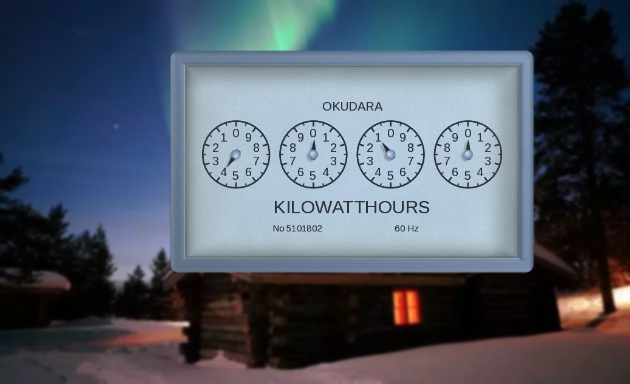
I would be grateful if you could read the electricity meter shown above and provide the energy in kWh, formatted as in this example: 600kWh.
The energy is 4010kWh
